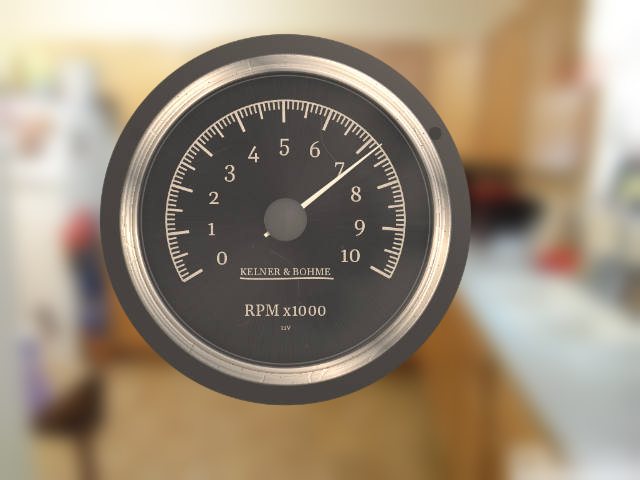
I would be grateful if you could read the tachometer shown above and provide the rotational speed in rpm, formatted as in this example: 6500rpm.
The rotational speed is 7200rpm
